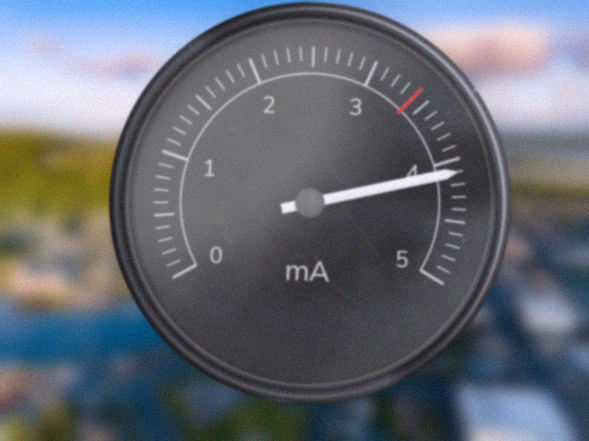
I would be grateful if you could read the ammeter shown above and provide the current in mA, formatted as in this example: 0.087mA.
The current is 4.1mA
